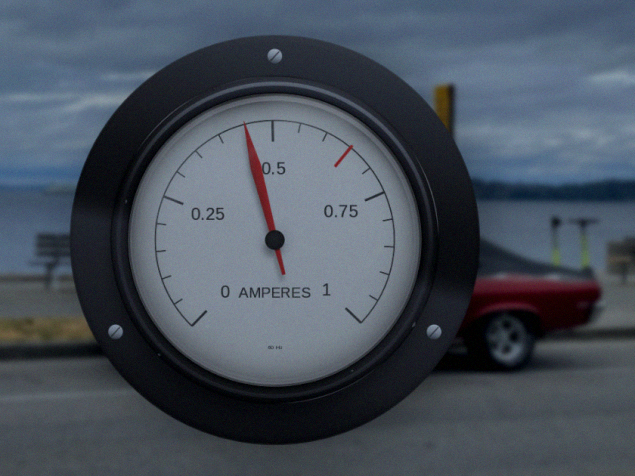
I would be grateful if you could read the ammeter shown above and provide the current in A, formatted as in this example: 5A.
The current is 0.45A
